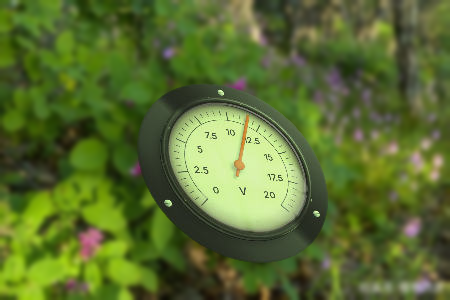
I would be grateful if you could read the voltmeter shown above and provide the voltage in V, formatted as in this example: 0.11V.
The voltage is 11.5V
